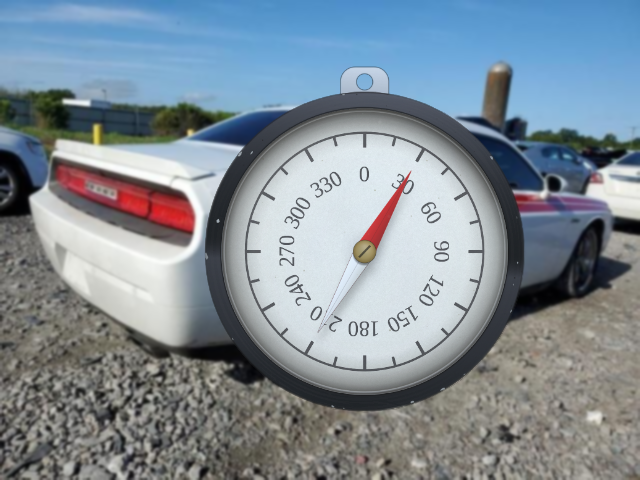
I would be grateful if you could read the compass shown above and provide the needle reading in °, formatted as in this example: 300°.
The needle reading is 30°
